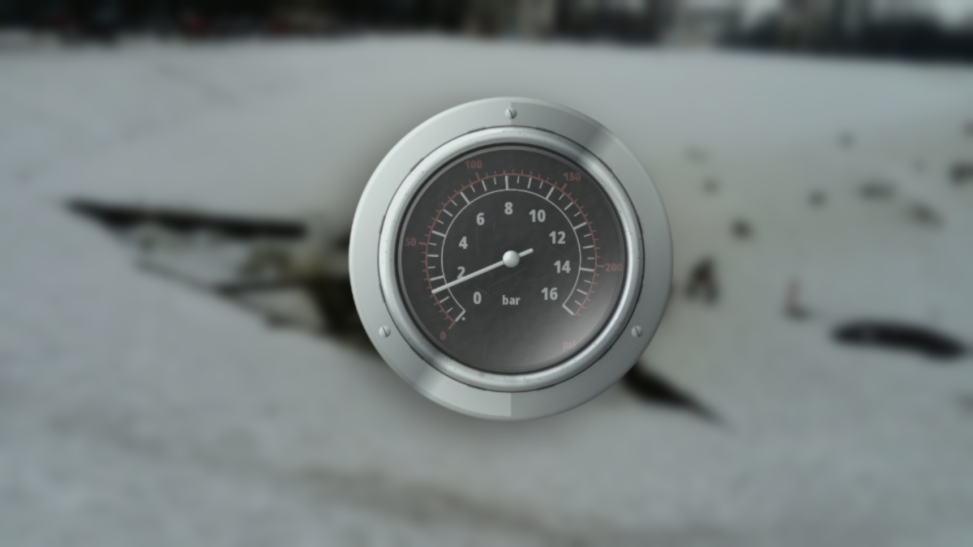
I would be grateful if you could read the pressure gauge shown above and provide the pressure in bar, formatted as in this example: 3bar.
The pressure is 1.5bar
